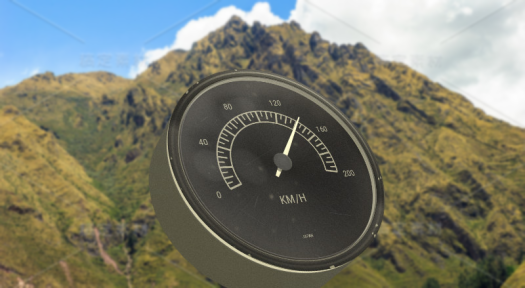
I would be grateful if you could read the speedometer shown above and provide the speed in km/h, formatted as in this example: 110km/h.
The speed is 140km/h
